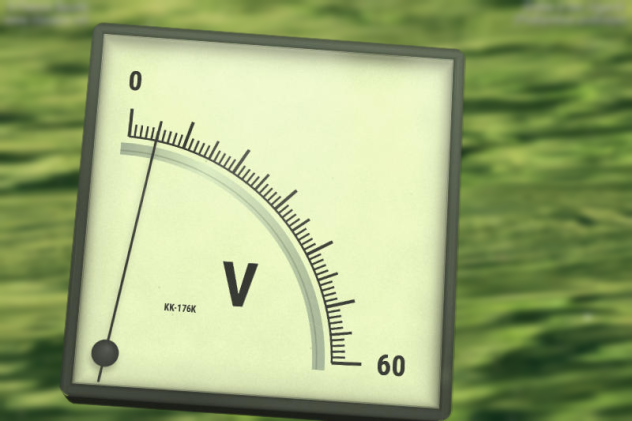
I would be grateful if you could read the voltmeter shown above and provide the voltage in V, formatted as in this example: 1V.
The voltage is 5V
